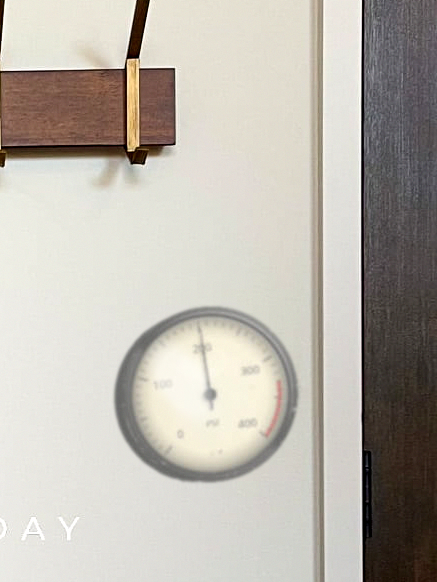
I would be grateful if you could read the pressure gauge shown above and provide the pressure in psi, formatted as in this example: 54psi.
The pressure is 200psi
